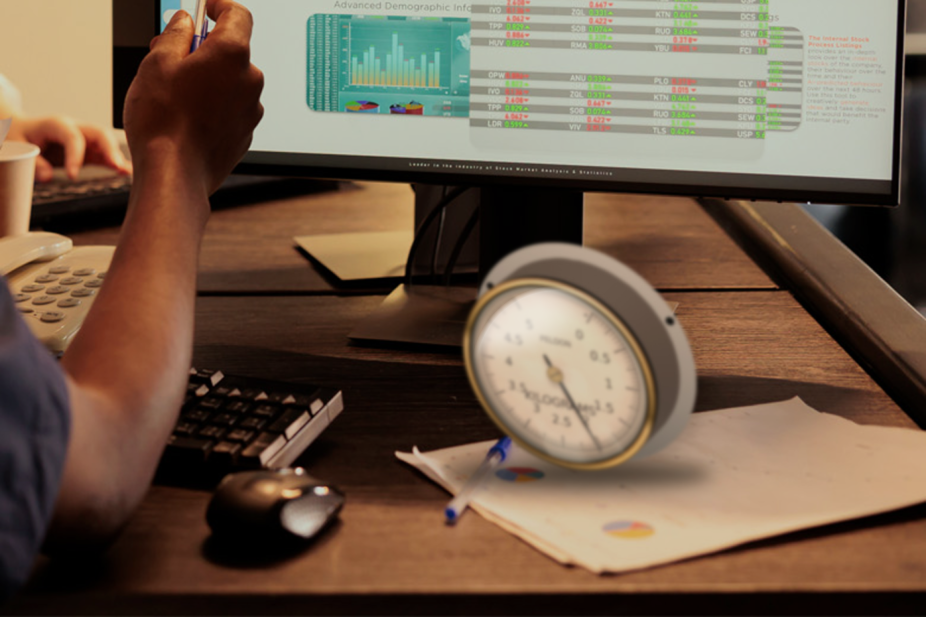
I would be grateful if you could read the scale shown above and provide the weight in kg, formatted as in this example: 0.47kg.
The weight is 2kg
